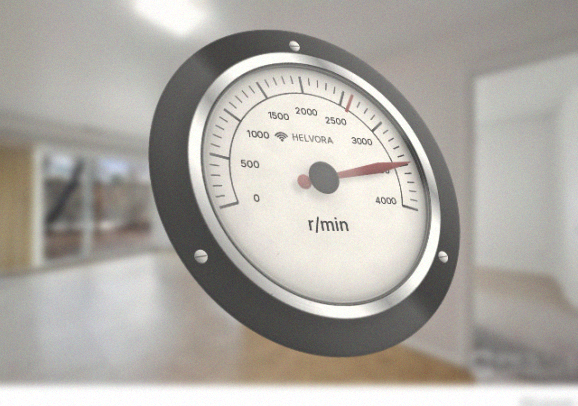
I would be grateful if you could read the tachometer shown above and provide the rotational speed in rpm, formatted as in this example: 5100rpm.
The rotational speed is 3500rpm
